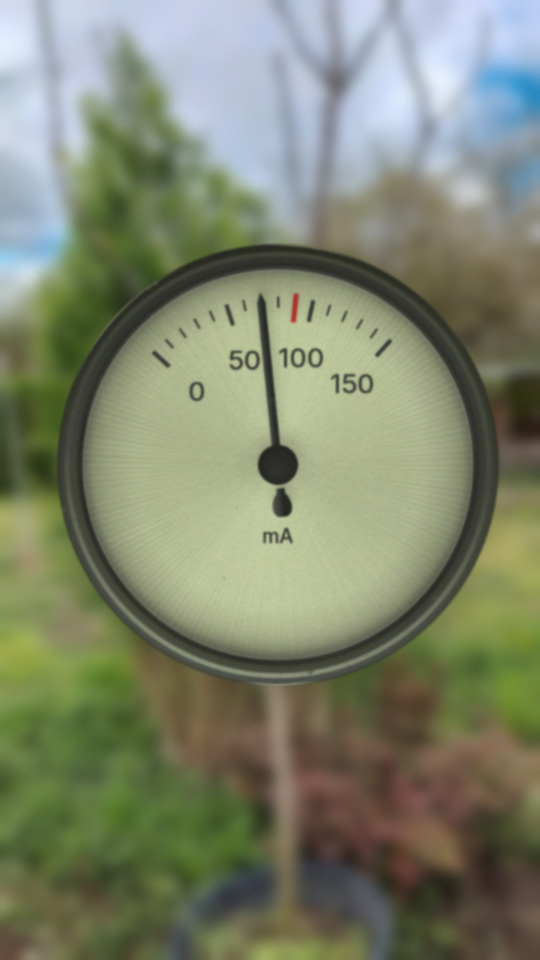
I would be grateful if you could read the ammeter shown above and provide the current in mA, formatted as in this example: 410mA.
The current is 70mA
